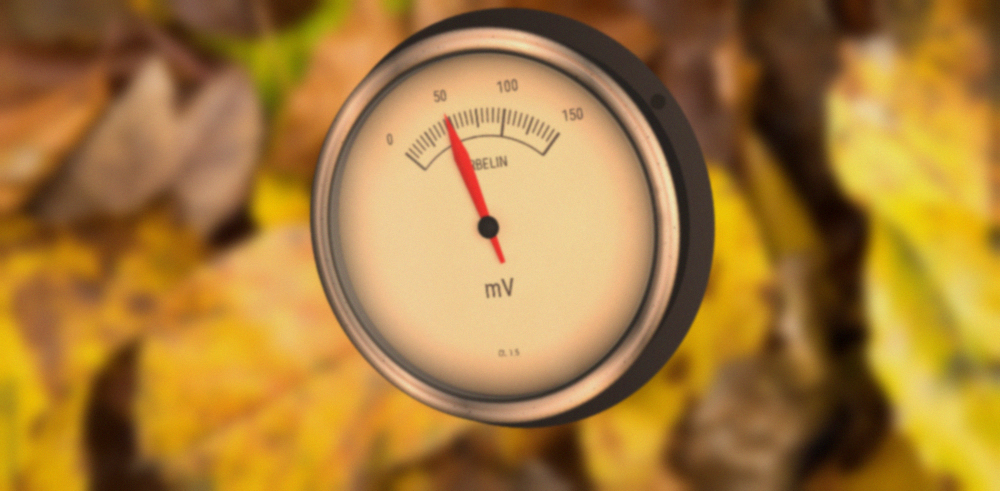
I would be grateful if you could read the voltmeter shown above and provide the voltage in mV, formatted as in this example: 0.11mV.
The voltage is 50mV
